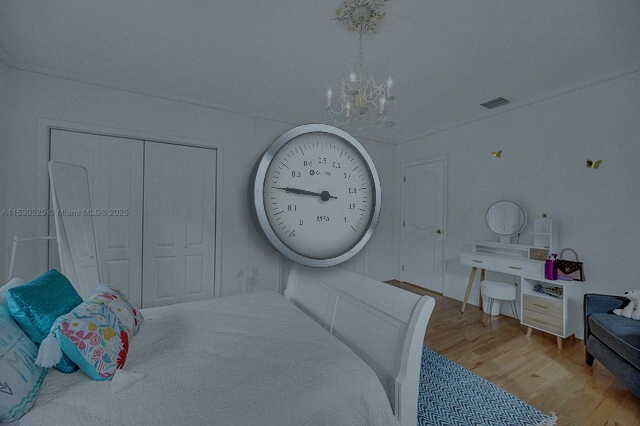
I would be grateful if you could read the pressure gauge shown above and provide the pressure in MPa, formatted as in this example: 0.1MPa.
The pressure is 0.2MPa
